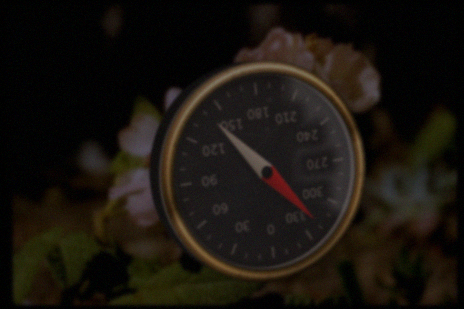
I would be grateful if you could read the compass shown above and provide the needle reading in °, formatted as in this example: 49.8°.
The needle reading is 320°
